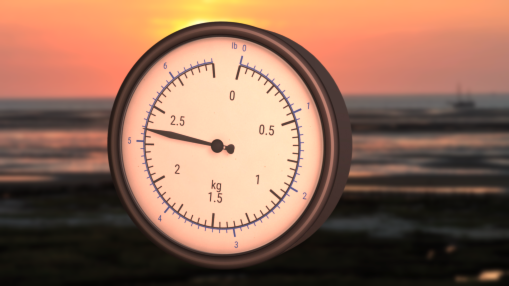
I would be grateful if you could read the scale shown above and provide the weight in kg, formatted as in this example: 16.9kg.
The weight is 2.35kg
